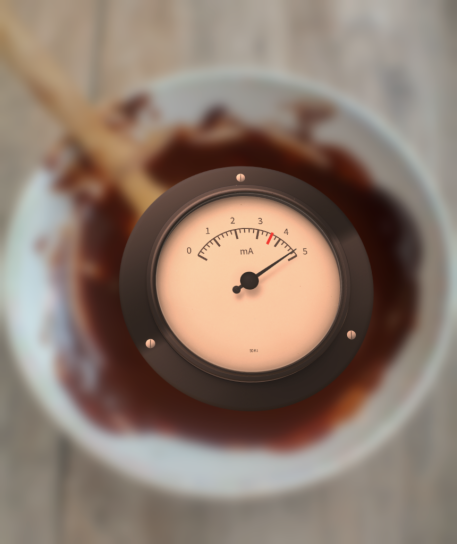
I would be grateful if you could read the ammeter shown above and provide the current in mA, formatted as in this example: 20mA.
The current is 4.8mA
